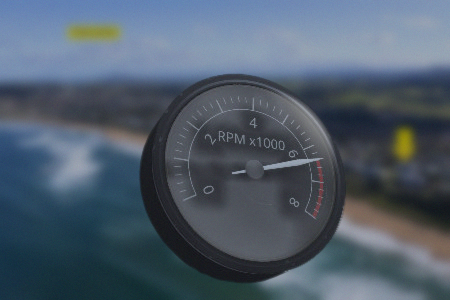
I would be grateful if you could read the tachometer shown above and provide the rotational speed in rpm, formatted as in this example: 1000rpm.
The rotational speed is 6400rpm
